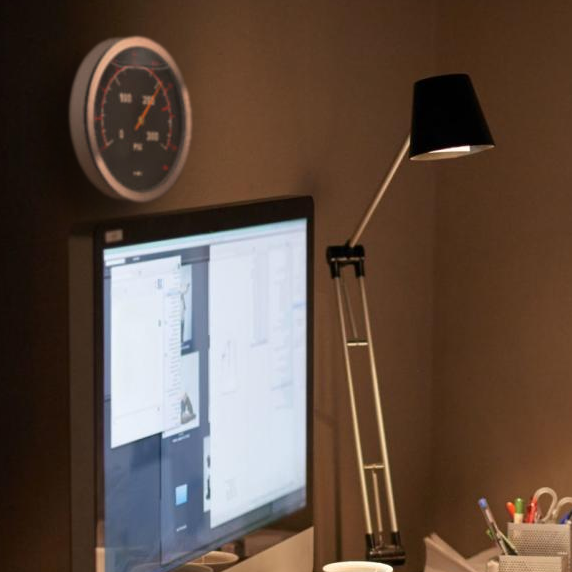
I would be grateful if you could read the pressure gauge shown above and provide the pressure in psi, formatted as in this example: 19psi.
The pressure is 200psi
